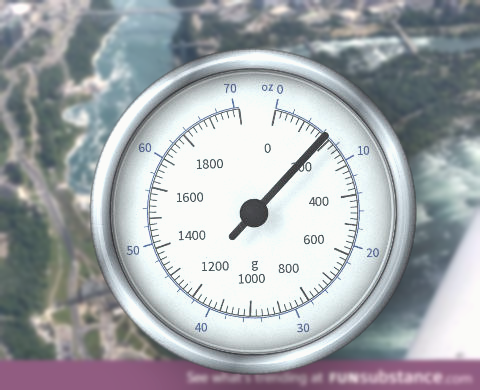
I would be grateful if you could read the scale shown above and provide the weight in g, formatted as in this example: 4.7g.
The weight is 180g
